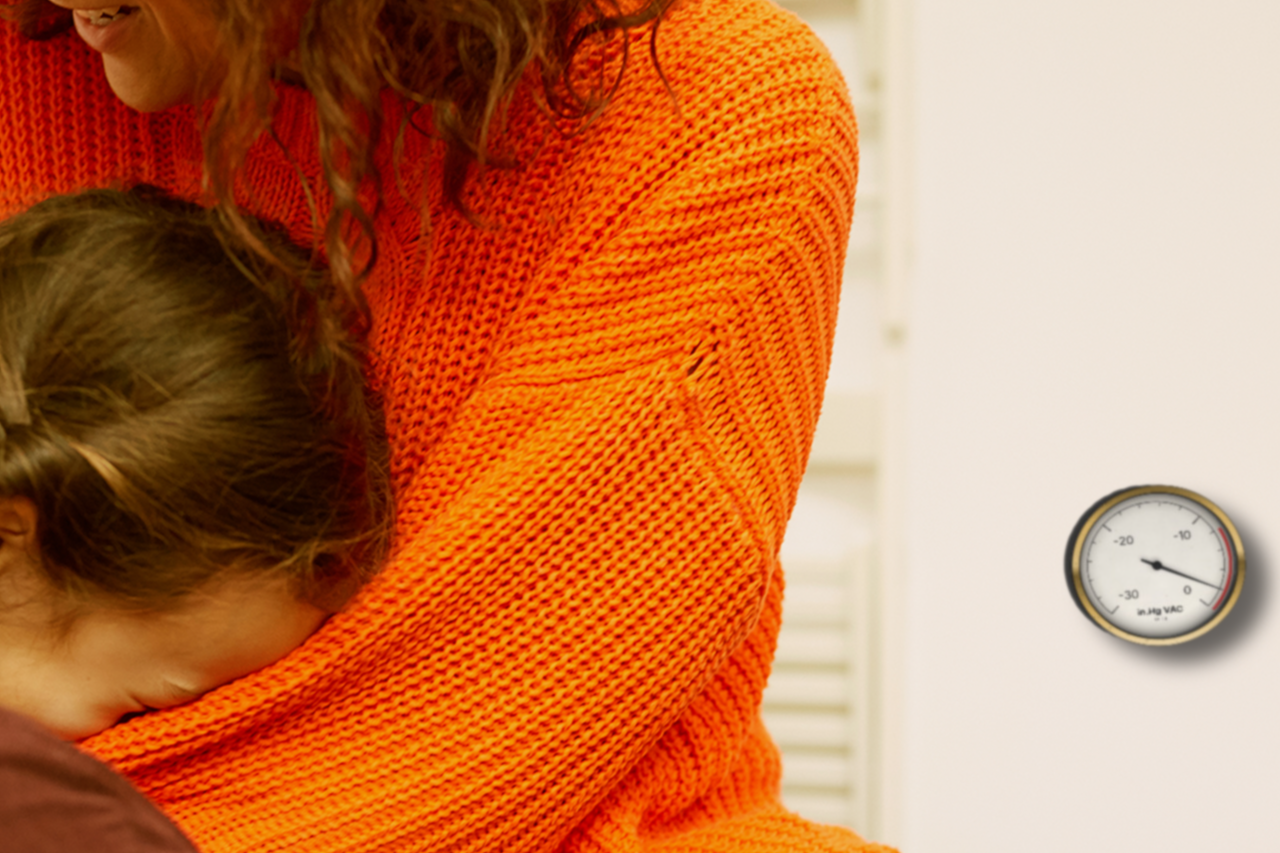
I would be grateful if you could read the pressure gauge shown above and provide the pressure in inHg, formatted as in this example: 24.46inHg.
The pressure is -2inHg
